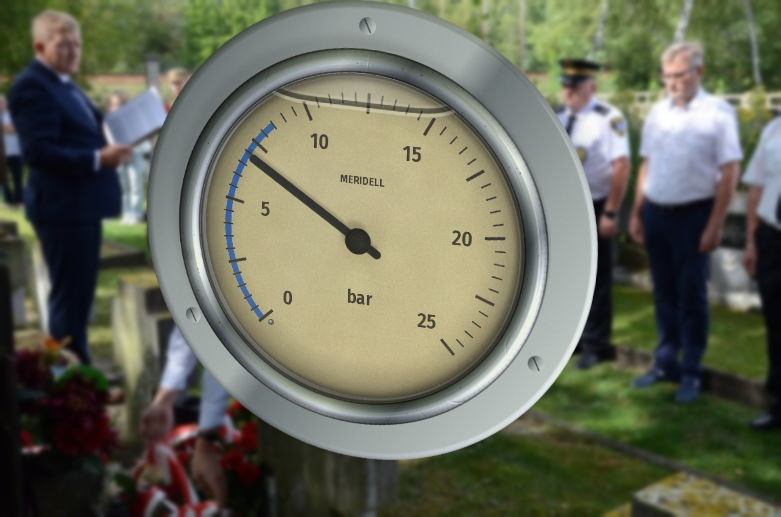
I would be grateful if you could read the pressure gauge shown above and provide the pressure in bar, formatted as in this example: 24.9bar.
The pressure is 7bar
